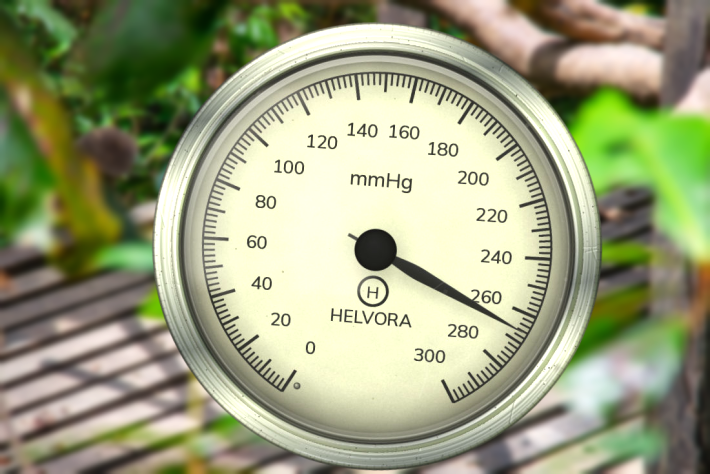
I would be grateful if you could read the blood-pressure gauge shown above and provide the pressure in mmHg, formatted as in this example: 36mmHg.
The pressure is 266mmHg
